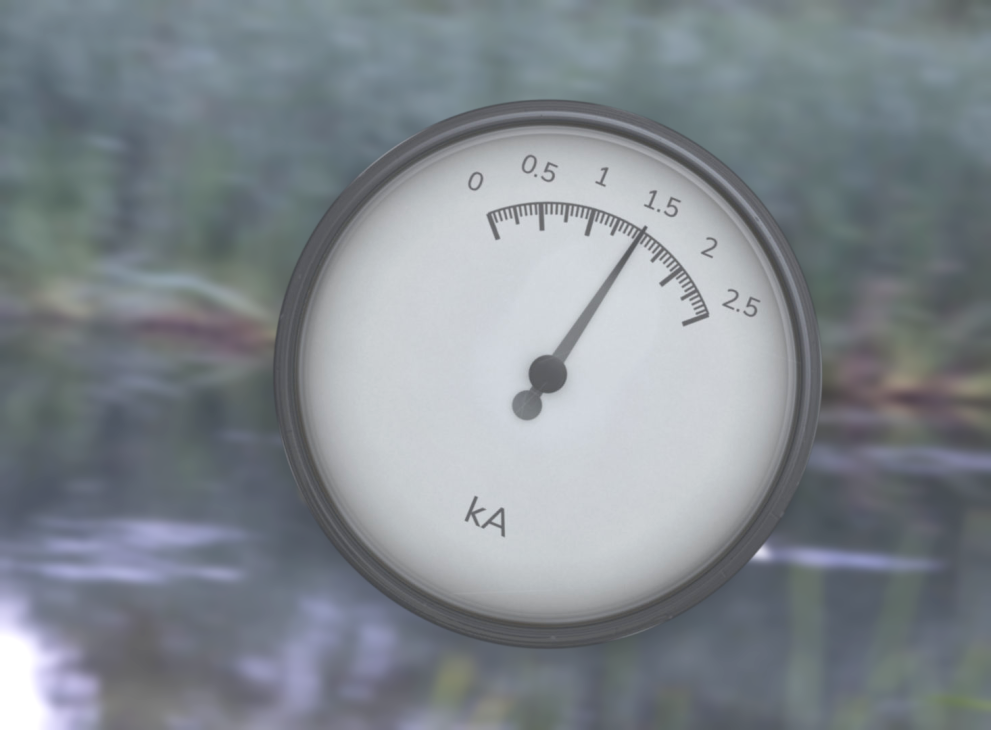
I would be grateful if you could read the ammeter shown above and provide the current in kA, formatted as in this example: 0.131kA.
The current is 1.5kA
